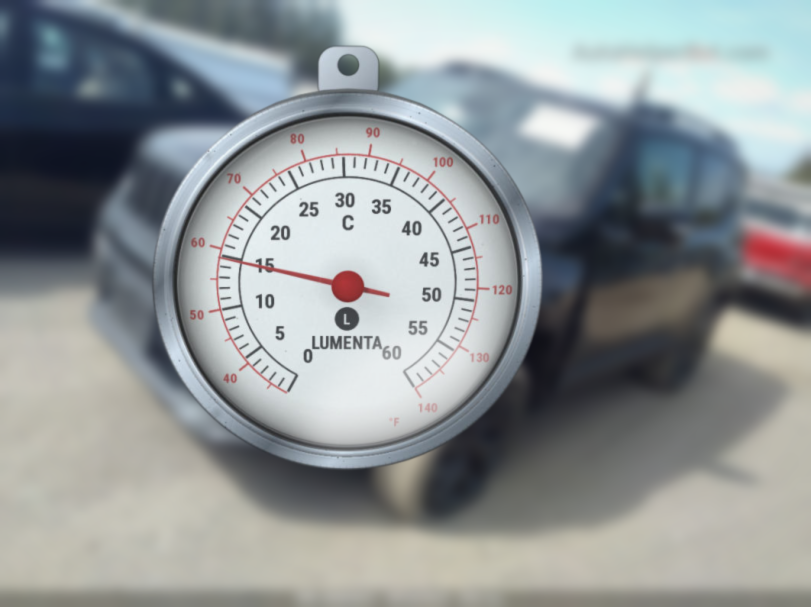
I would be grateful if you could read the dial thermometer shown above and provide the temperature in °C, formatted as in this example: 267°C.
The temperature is 15°C
